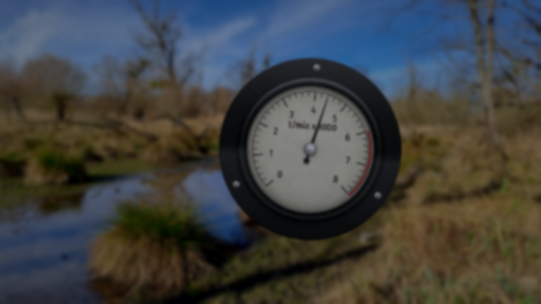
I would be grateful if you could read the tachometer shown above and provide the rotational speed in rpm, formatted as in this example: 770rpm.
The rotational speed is 4400rpm
